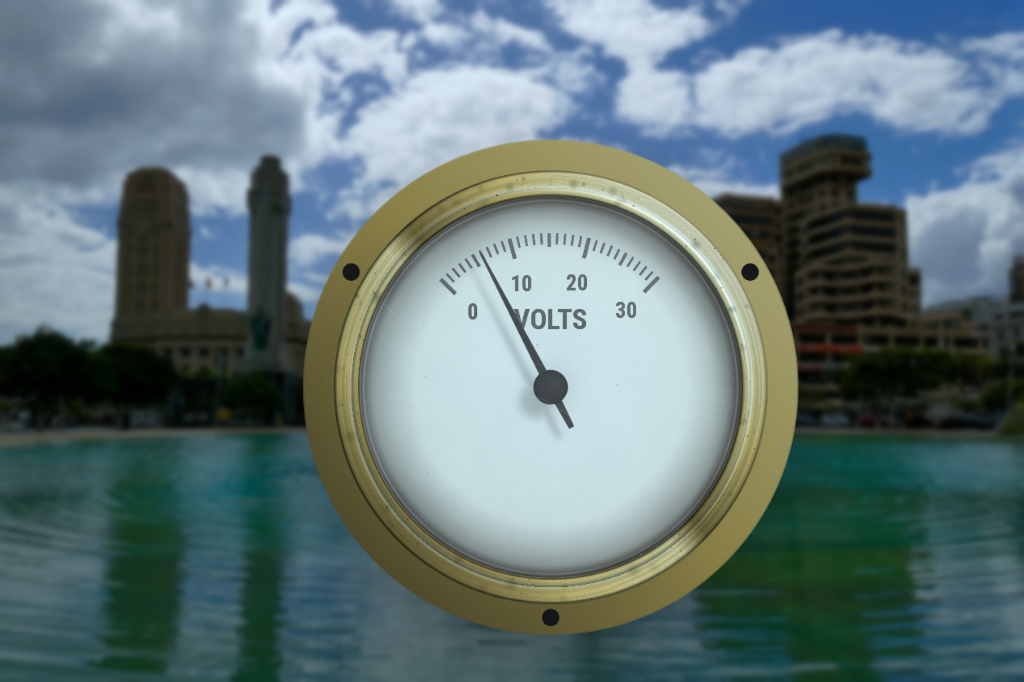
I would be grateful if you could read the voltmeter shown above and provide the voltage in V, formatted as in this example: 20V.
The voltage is 6V
